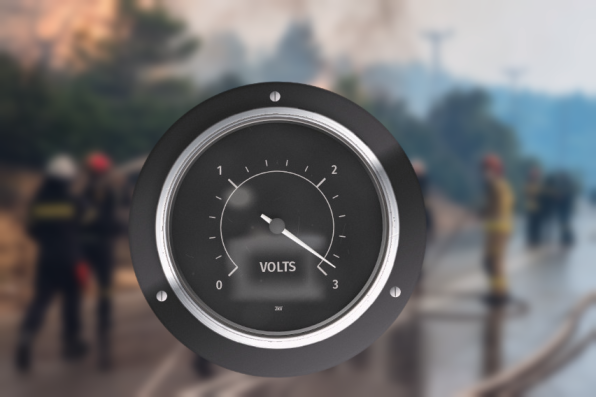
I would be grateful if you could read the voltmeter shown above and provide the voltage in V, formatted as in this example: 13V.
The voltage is 2.9V
